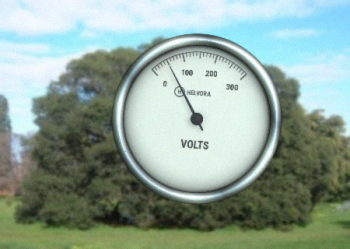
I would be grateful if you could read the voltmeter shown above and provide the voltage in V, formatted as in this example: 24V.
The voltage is 50V
